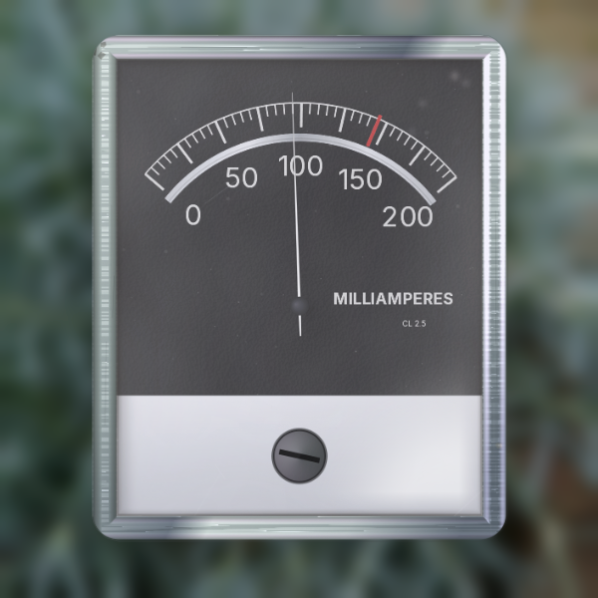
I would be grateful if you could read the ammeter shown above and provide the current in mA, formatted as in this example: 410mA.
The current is 95mA
